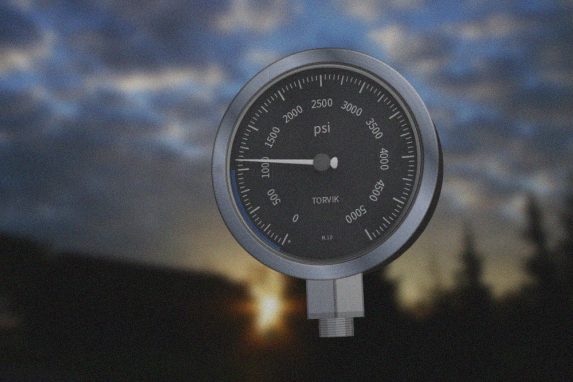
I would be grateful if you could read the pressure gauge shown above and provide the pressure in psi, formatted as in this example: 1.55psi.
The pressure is 1100psi
